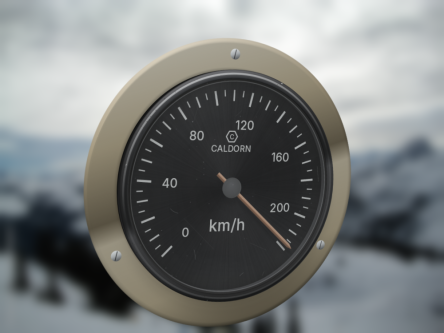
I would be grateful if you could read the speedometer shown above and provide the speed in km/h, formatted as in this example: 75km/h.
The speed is 217.5km/h
